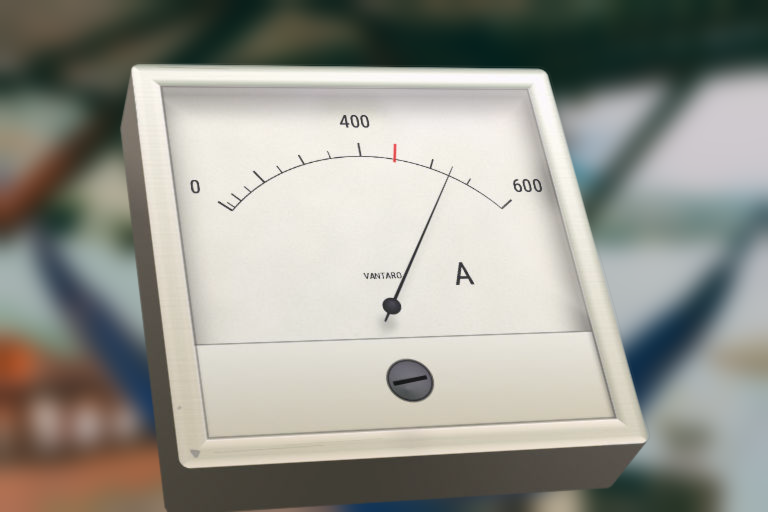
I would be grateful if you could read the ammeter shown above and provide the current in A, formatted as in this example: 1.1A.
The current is 525A
